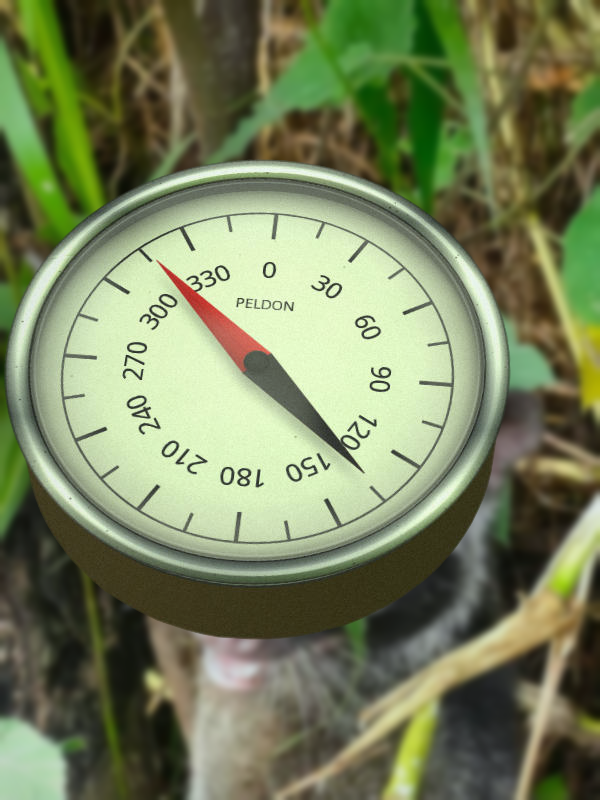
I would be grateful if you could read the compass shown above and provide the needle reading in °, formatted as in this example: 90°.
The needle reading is 315°
